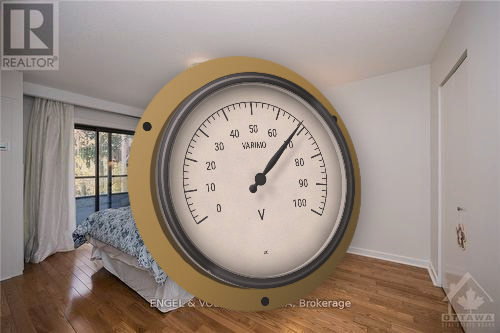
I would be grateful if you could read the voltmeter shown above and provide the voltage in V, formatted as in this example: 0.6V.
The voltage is 68V
